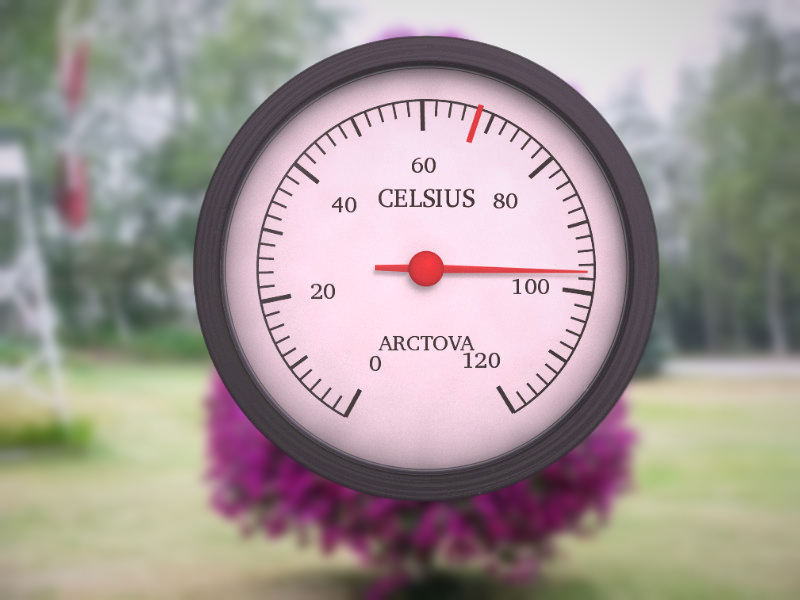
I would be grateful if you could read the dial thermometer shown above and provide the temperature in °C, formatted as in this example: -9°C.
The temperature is 97°C
